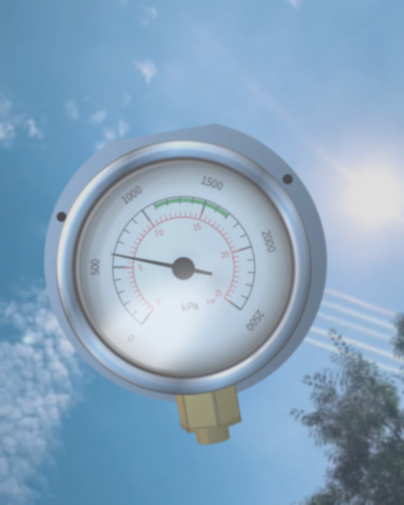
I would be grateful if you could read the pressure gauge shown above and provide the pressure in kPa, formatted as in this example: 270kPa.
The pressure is 600kPa
